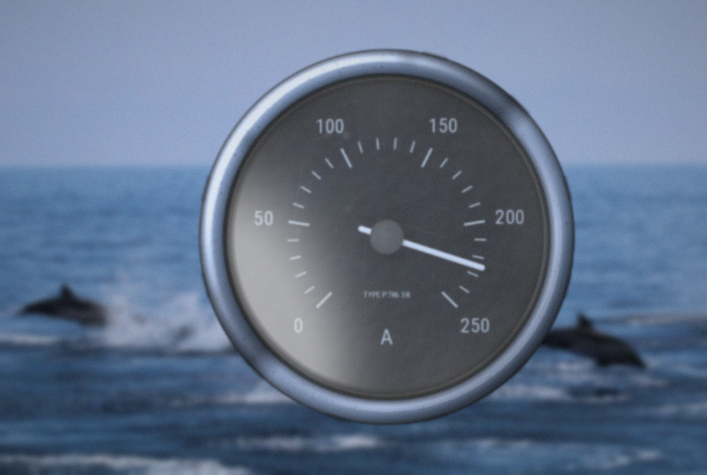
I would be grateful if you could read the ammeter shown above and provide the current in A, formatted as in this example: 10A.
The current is 225A
